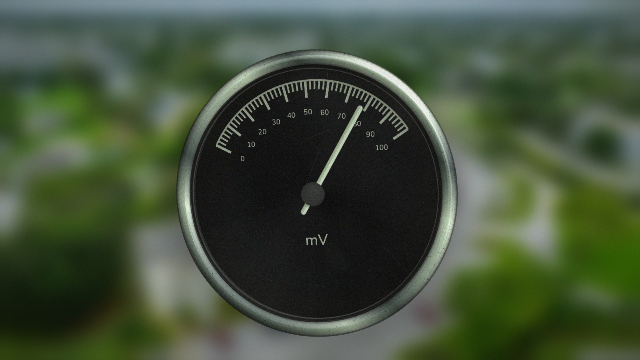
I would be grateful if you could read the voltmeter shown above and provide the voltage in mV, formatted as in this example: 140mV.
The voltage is 78mV
